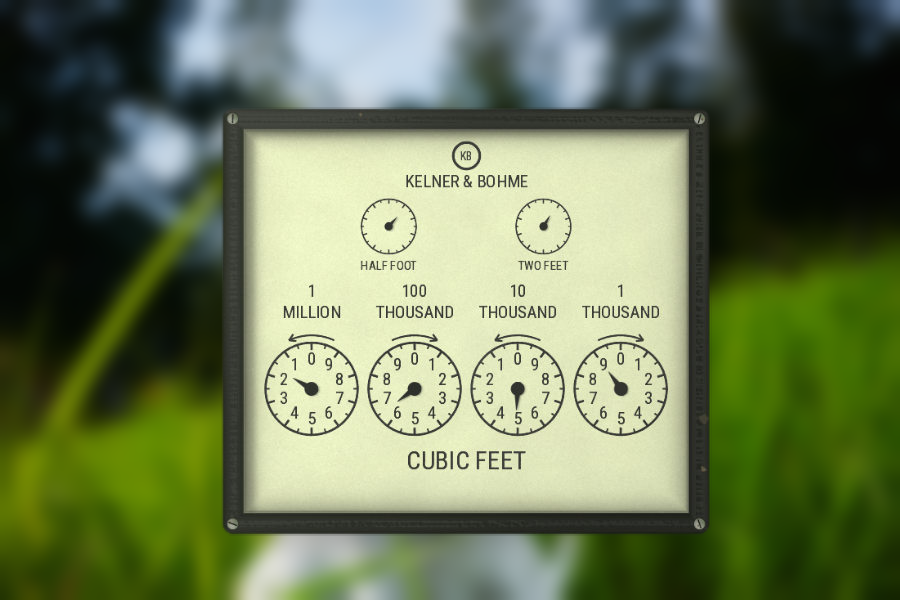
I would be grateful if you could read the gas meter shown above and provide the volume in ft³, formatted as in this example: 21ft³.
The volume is 164900ft³
